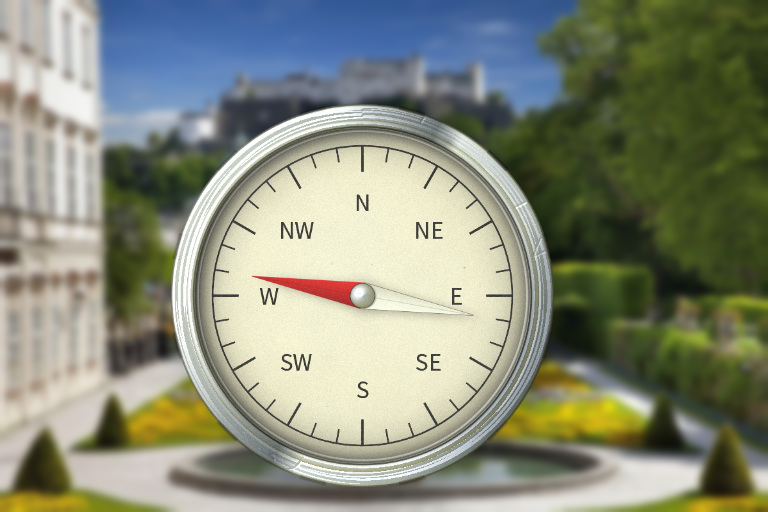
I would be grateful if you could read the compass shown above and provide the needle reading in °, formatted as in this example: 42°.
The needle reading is 280°
